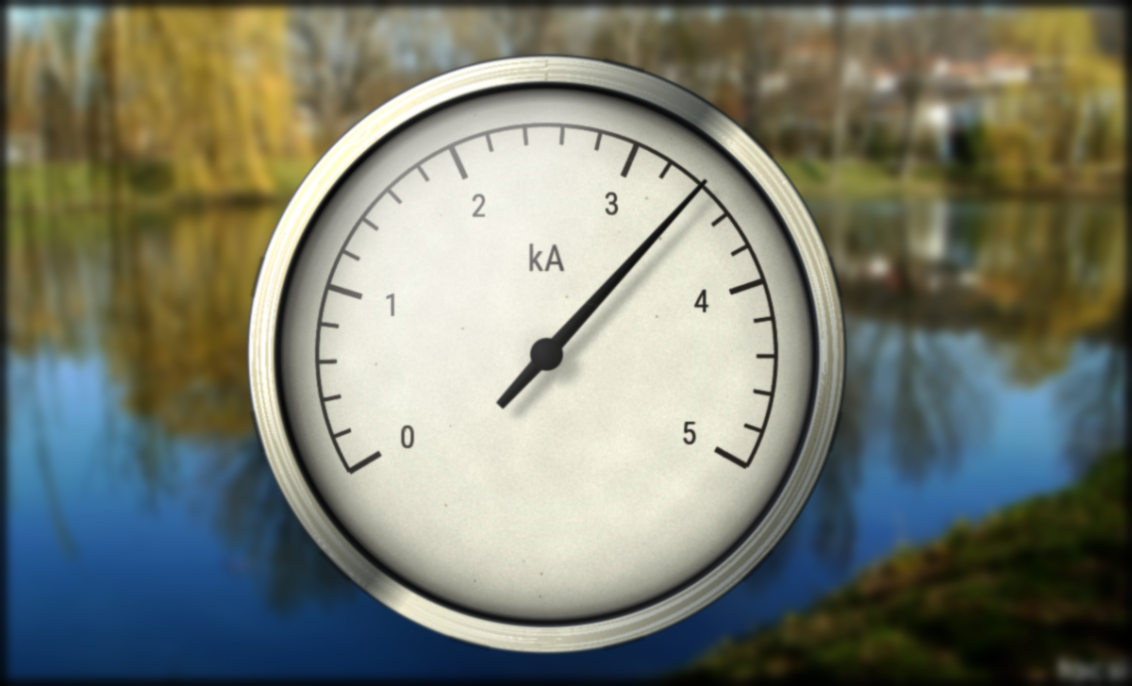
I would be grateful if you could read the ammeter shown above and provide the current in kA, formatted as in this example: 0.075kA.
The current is 3.4kA
